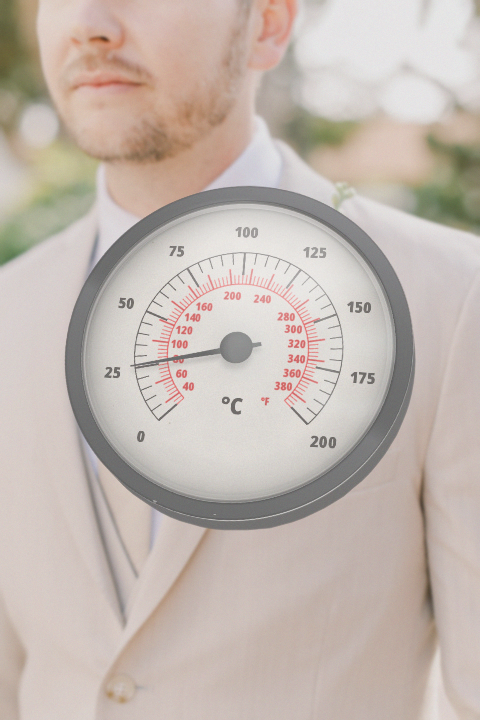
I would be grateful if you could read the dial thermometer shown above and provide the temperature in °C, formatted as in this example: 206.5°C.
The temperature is 25°C
